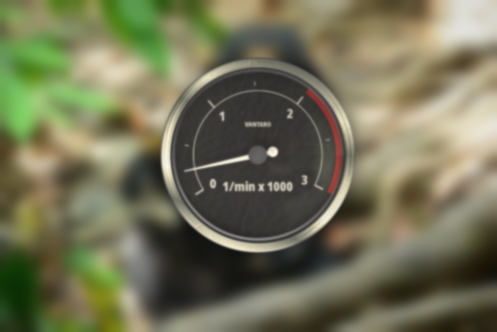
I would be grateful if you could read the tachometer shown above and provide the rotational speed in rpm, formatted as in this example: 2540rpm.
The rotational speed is 250rpm
